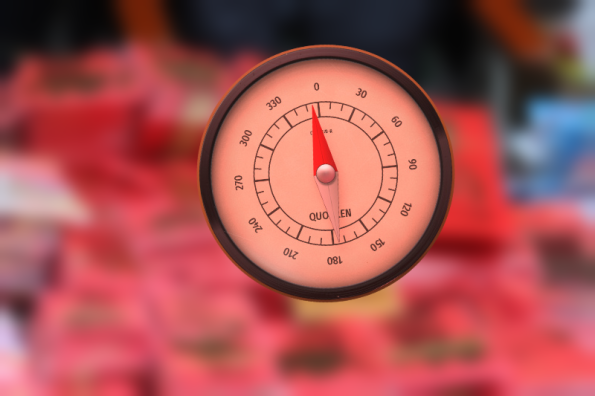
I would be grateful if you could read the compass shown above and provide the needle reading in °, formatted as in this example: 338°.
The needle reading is 355°
